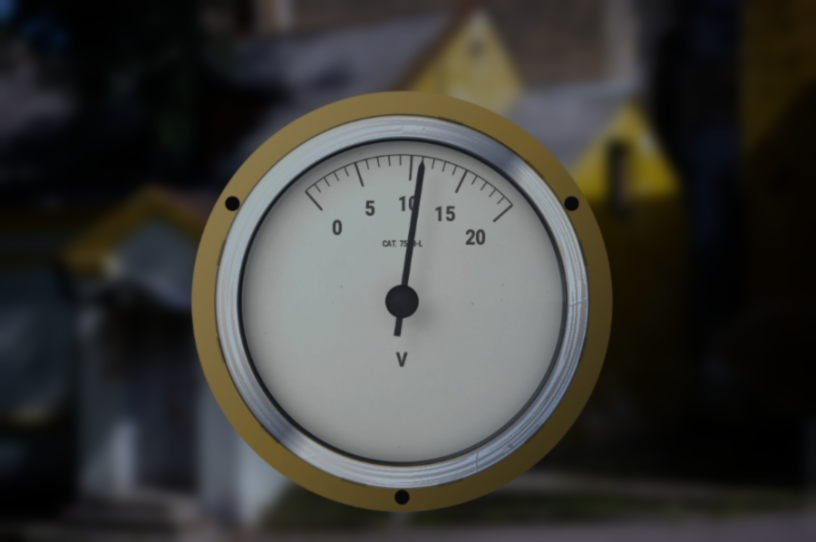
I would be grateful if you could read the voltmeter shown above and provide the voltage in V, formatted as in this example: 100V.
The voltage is 11V
